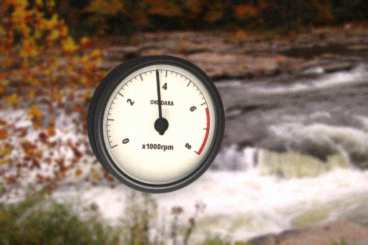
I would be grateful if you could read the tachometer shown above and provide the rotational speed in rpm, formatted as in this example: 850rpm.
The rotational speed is 3600rpm
